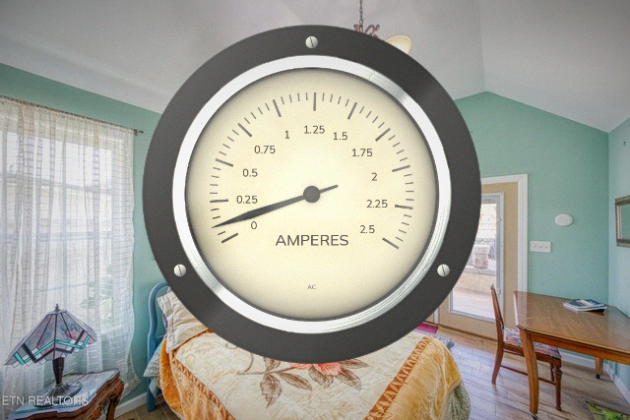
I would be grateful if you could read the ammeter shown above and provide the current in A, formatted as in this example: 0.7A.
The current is 0.1A
